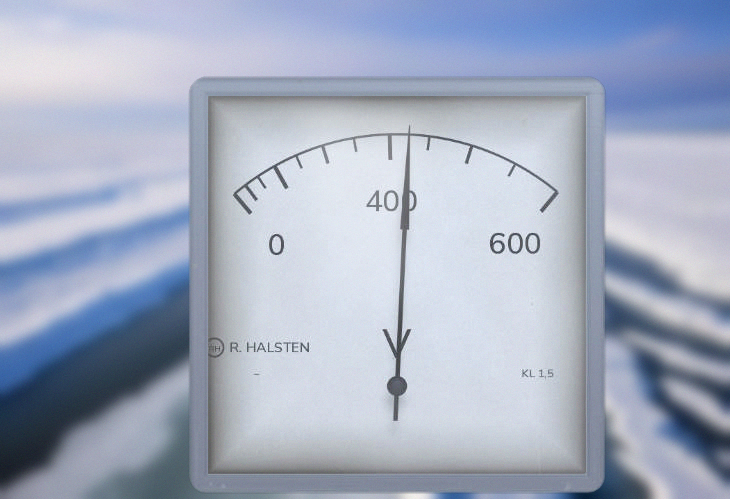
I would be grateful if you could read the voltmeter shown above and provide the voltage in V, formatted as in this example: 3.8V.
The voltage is 425V
